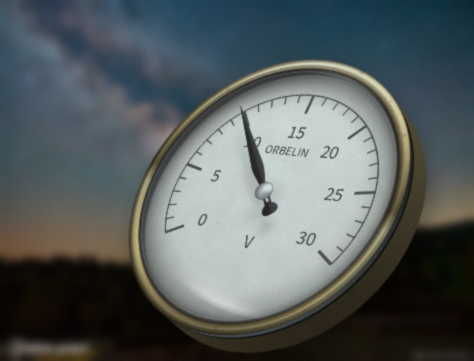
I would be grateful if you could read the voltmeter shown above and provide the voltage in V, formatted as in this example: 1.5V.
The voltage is 10V
